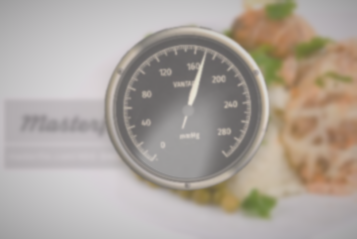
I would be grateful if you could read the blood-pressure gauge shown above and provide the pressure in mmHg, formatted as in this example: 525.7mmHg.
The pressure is 170mmHg
